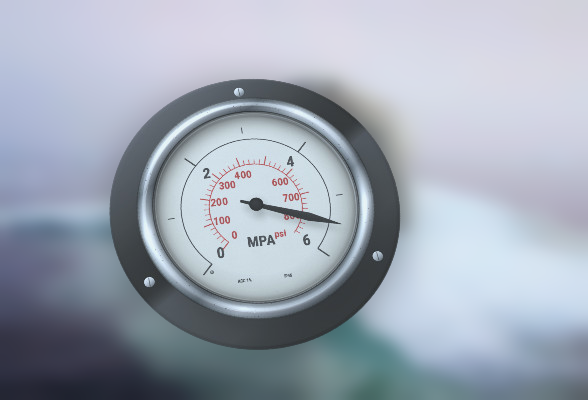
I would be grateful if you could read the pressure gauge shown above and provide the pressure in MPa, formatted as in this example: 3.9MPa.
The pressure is 5.5MPa
